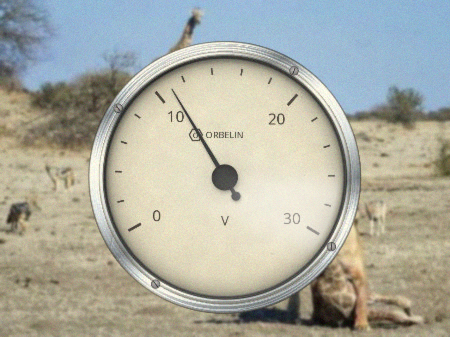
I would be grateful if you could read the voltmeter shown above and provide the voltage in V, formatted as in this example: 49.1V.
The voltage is 11V
